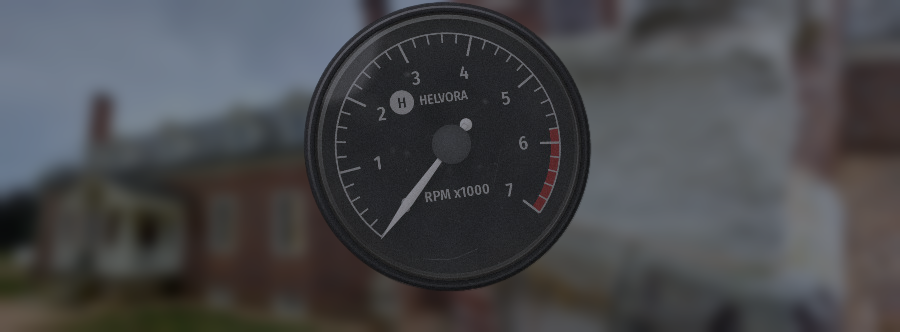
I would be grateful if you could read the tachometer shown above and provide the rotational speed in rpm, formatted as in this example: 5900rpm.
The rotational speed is 0rpm
